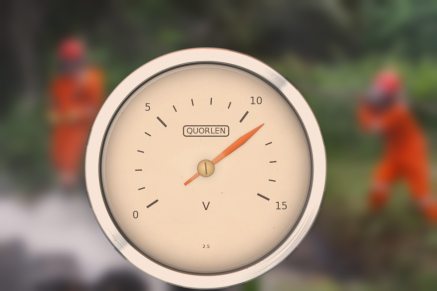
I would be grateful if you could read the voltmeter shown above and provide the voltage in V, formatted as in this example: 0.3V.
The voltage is 11V
